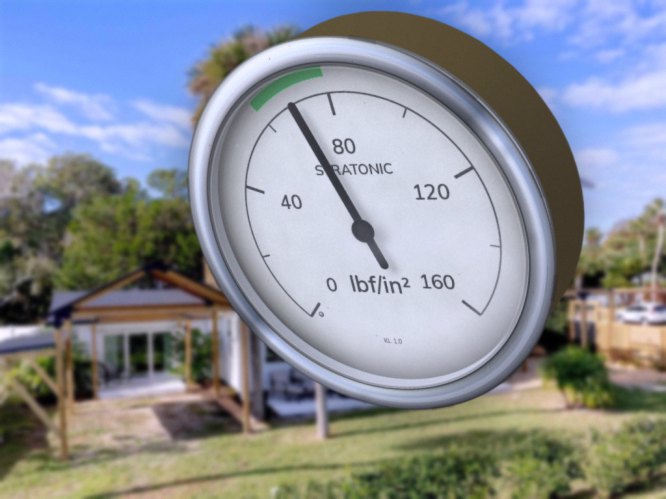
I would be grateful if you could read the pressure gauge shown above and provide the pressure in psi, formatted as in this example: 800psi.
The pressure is 70psi
